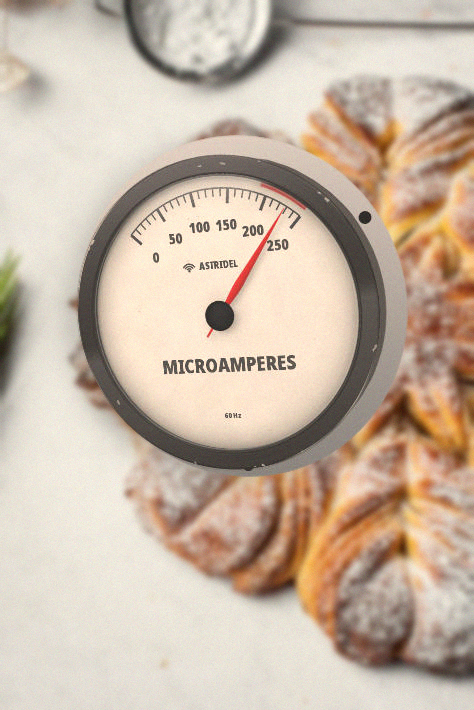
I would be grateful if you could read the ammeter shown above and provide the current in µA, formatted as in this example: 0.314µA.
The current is 230µA
